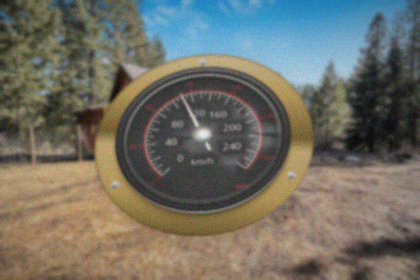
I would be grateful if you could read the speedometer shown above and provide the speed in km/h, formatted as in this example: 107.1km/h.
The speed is 110km/h
